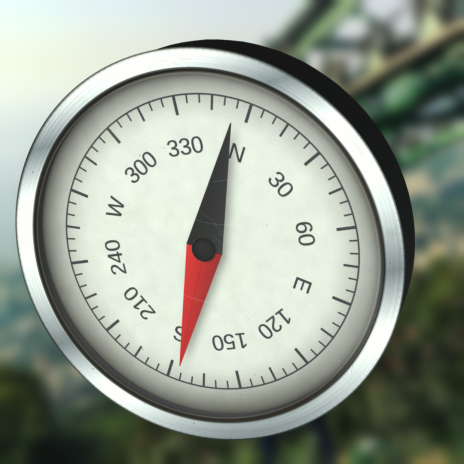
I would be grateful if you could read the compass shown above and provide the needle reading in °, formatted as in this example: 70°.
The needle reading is 175°
